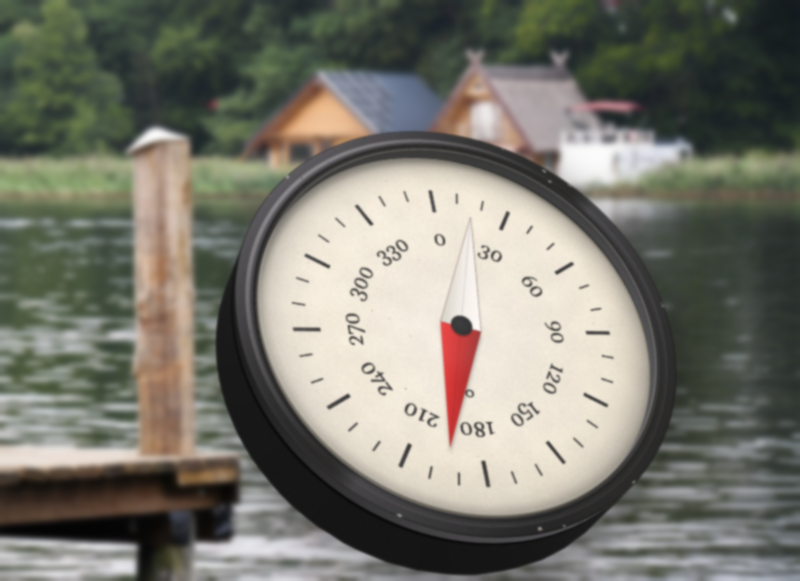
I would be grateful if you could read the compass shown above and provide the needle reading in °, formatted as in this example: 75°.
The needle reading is 195°
